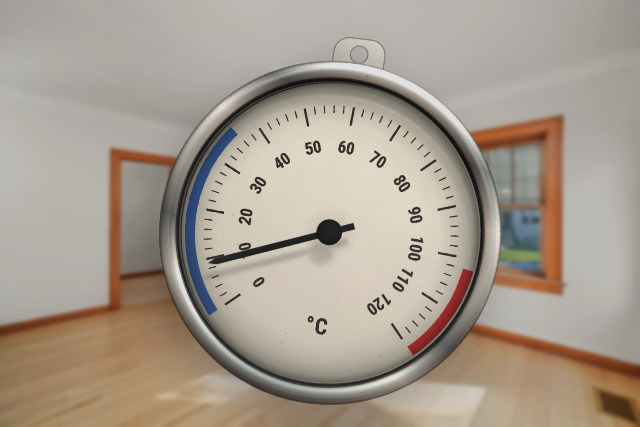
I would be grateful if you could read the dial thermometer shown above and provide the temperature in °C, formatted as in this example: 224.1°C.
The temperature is 9°C
